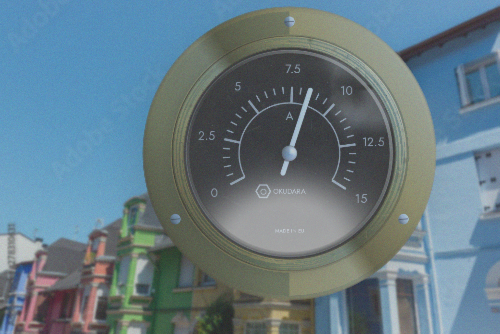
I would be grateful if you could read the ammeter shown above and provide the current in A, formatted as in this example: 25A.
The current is 8.5A
